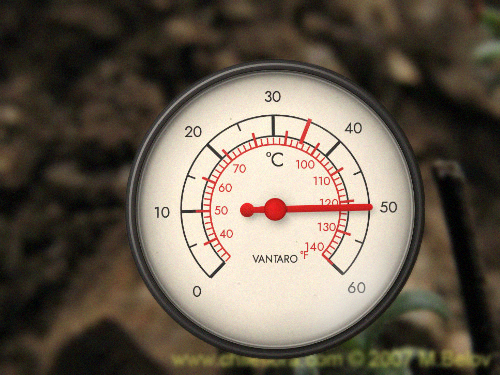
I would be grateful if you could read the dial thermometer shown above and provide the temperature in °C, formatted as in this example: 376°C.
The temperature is 50°C
